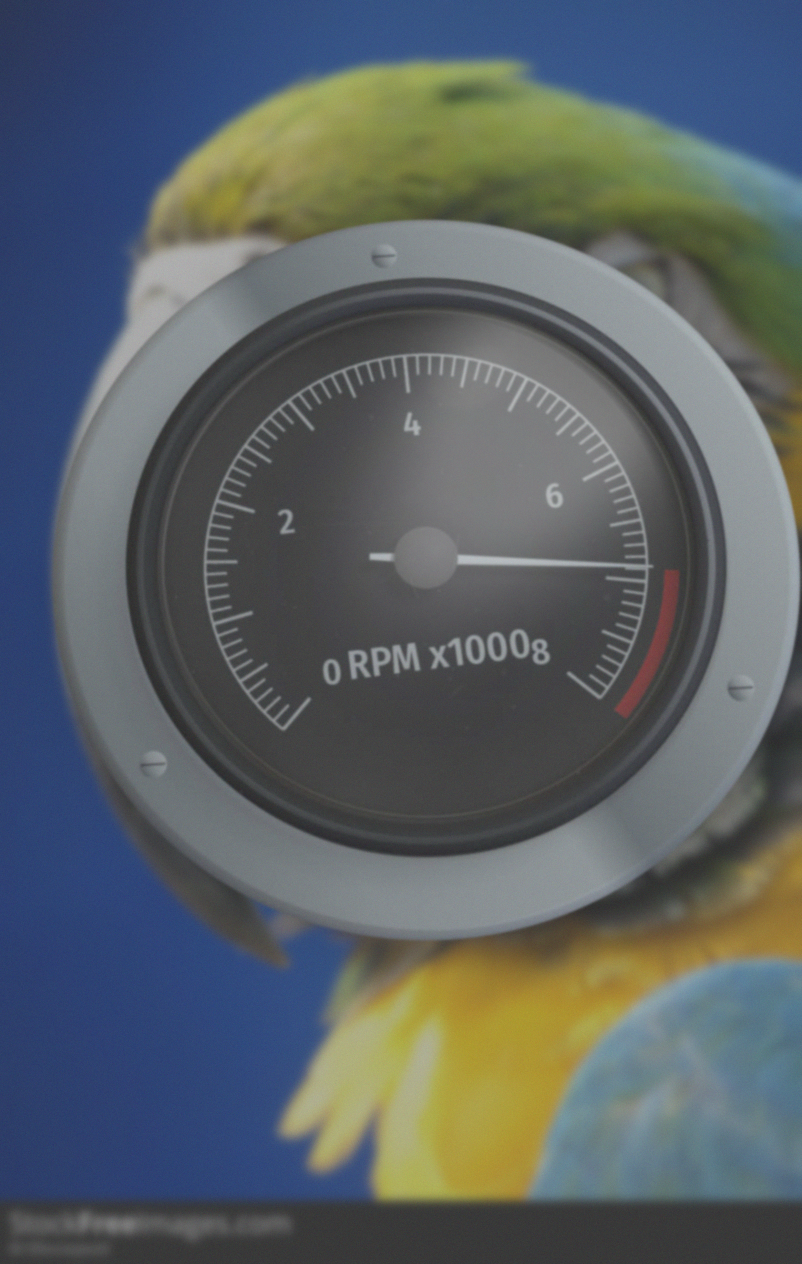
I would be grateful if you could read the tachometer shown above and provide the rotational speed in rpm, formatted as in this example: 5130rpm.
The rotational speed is 6900rpm
